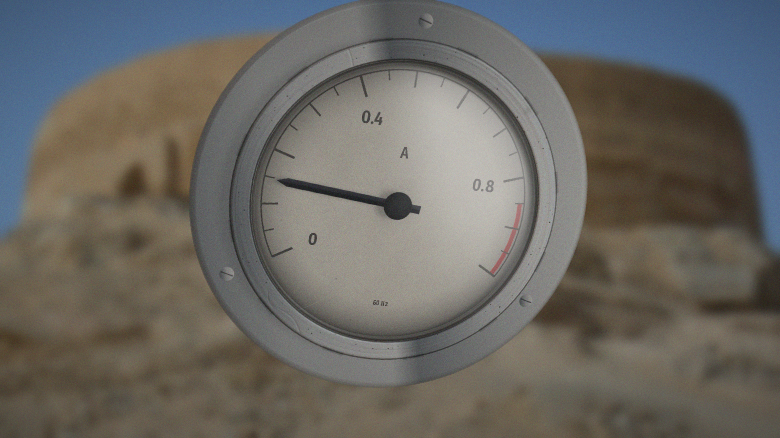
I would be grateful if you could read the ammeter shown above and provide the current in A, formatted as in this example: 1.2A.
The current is 0.15A
